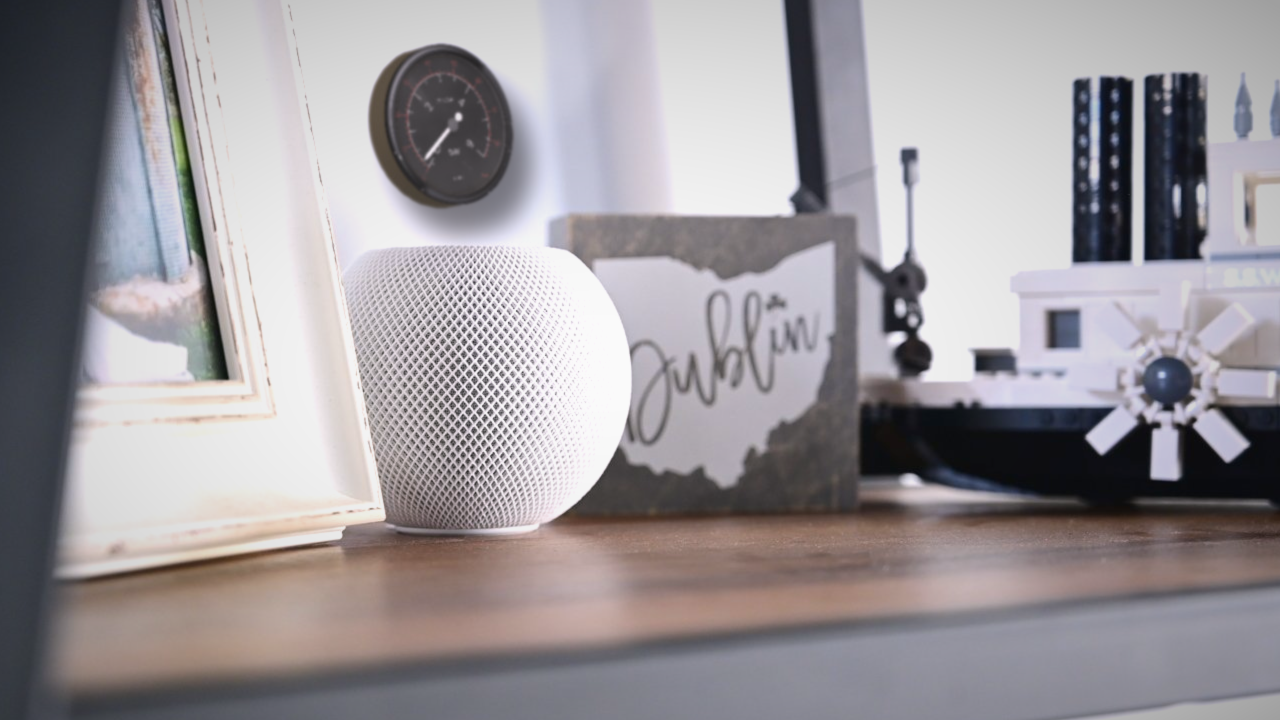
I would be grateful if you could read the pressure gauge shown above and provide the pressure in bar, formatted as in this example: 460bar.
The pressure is 0.25bar
